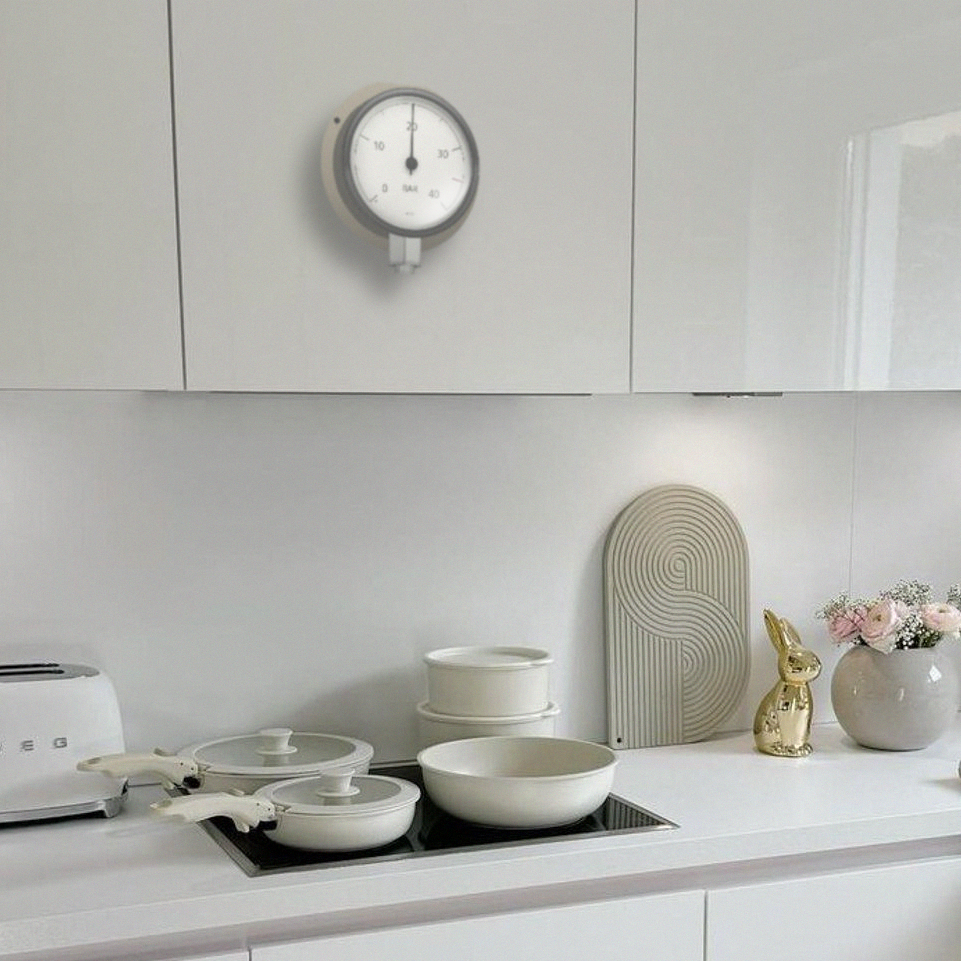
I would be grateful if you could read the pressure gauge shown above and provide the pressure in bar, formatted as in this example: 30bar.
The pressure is 20bar
